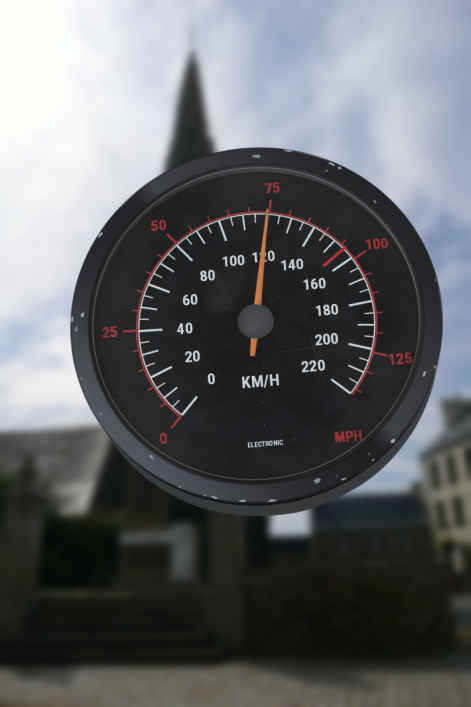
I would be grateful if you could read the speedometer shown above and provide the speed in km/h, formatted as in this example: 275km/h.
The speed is 120km/h
